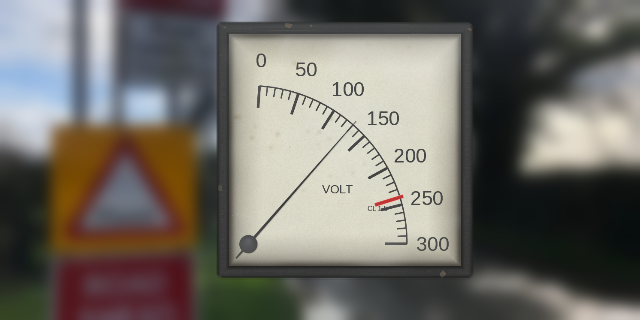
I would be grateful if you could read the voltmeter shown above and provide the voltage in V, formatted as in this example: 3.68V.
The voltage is 130V
